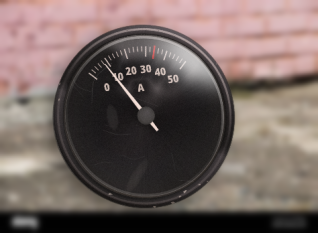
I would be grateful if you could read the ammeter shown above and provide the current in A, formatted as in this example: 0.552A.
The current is 8A
